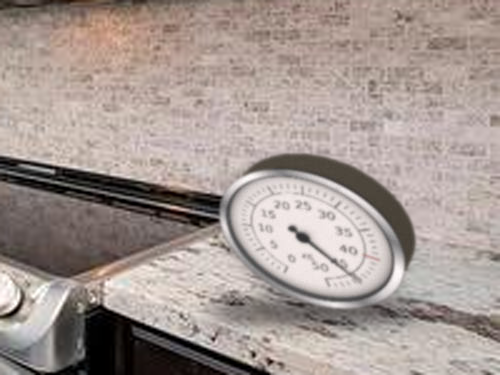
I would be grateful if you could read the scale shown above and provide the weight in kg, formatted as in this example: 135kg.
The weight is 45kg
